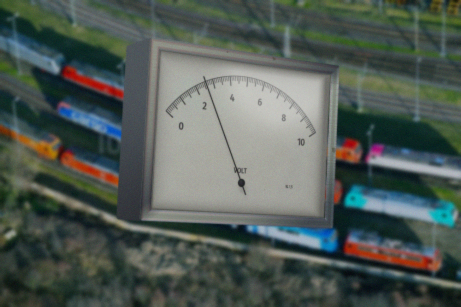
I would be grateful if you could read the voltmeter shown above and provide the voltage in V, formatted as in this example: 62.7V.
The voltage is 2.5V
